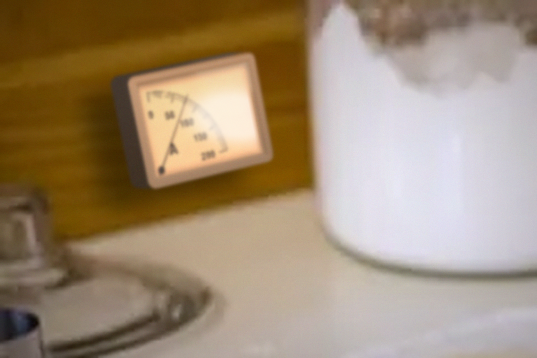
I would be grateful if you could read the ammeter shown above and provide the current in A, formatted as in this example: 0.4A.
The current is 75A
